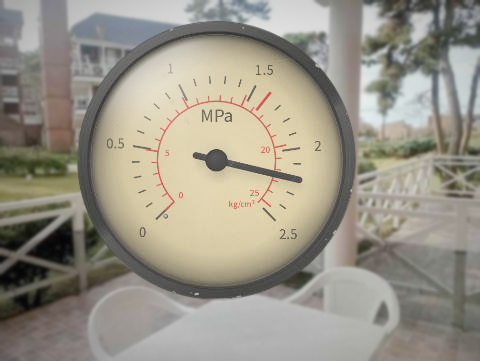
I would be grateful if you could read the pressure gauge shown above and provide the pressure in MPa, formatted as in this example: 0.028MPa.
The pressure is 2.2MPa
